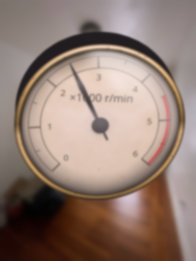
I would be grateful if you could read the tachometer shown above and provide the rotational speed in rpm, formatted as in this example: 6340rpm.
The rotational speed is 2500rpm
